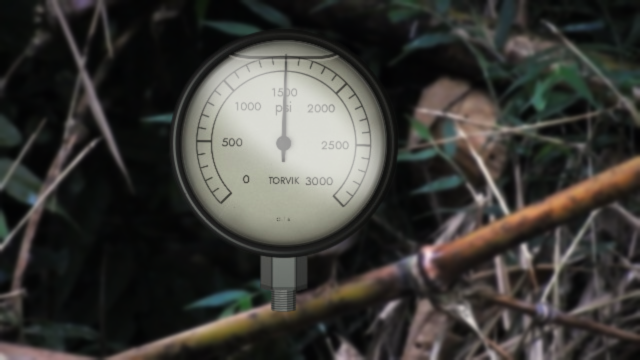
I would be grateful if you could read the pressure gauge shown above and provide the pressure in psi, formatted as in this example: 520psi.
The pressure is 1500psi
